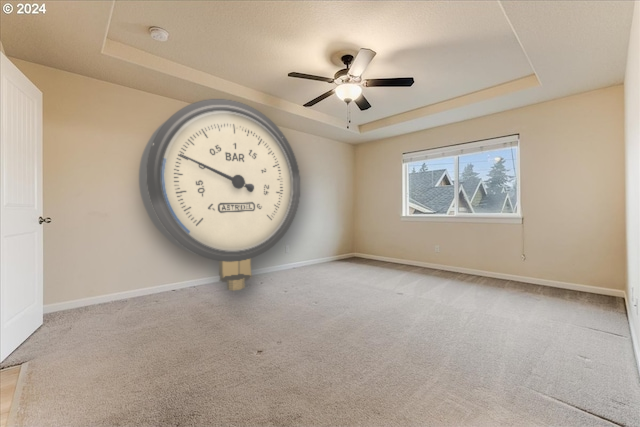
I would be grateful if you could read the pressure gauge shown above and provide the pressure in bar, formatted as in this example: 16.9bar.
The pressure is 0bar
